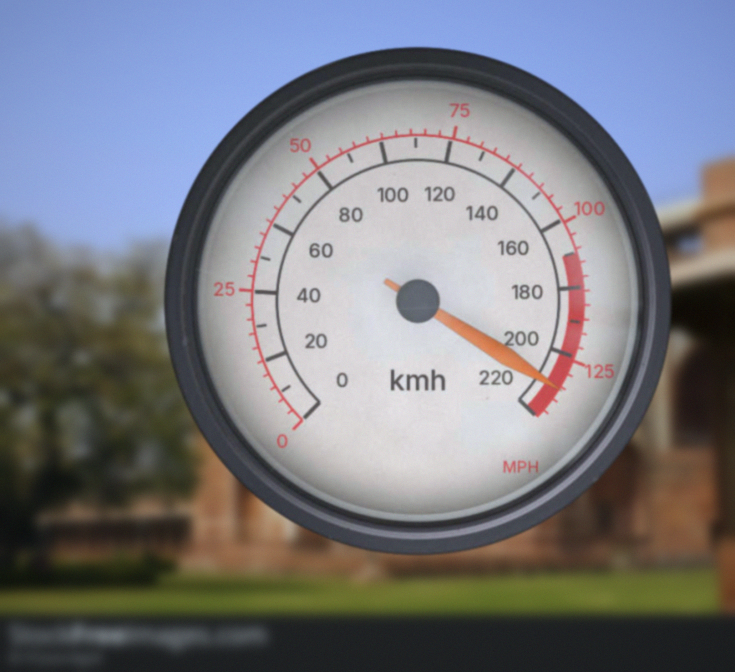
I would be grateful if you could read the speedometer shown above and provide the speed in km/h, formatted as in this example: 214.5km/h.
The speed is 210km/h
